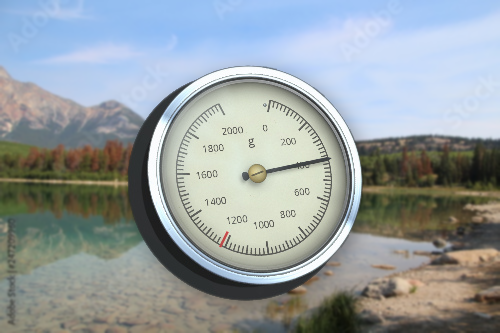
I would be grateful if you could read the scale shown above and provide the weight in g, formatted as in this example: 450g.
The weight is 400g
